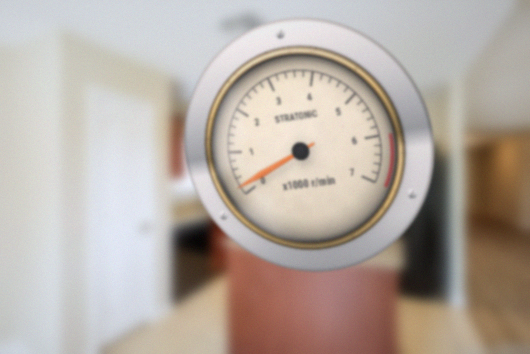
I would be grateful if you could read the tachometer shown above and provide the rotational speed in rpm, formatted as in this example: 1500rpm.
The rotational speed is 200rpm
